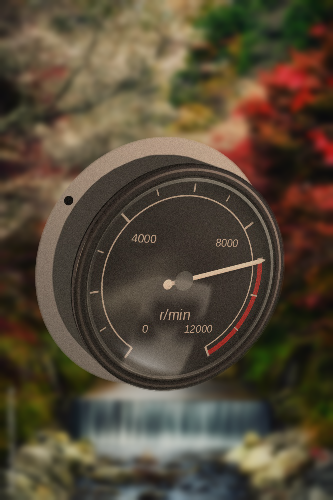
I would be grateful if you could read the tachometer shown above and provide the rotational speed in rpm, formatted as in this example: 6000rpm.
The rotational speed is 9000rpm
